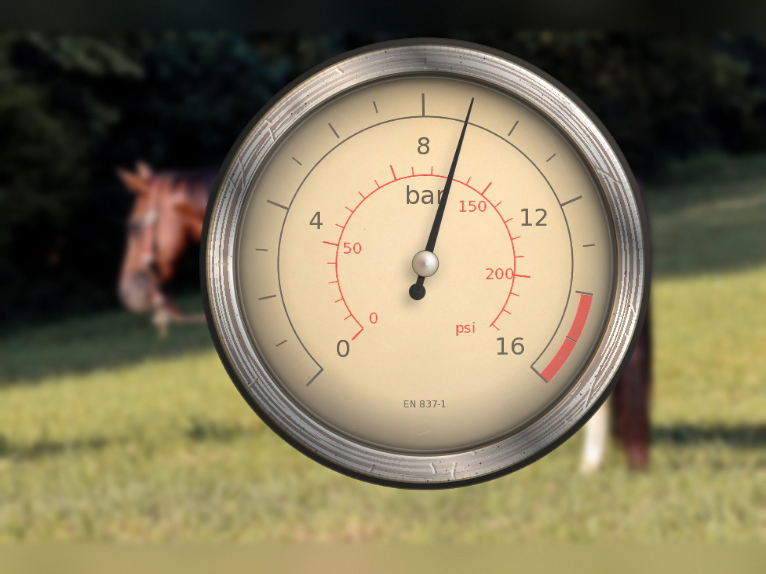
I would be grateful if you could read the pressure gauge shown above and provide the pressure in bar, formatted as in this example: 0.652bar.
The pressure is 9bar
